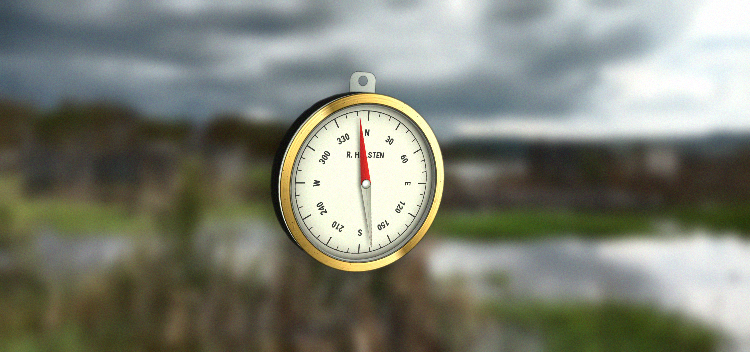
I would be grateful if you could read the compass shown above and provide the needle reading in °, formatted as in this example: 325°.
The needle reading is 350°
